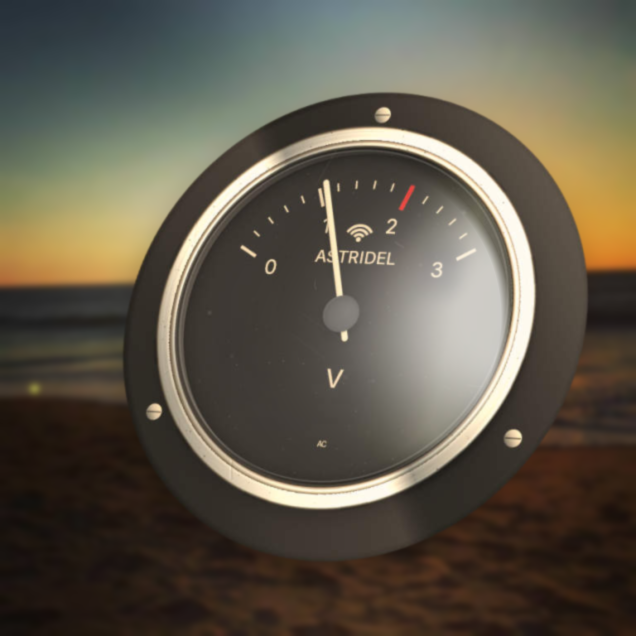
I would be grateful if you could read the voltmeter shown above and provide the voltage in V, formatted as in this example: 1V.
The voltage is 1.1V
